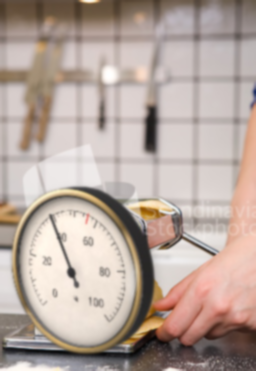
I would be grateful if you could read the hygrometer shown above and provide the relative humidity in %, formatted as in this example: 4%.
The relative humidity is 40%
